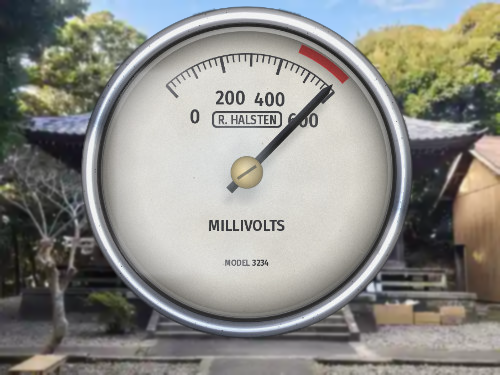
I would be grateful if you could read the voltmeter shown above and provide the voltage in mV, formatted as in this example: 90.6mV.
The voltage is 580mV
